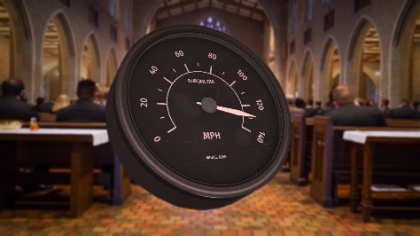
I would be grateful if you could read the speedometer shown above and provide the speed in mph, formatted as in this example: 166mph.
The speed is 130mph
